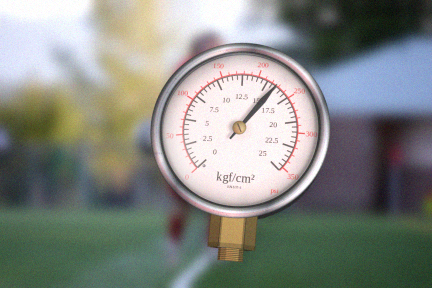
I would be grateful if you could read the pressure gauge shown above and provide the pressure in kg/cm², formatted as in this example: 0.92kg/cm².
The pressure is 16kg/cm²
